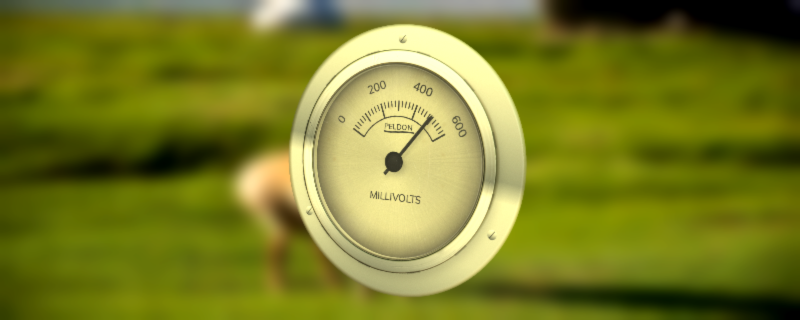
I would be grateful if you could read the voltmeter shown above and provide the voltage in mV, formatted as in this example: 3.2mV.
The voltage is 500mV
